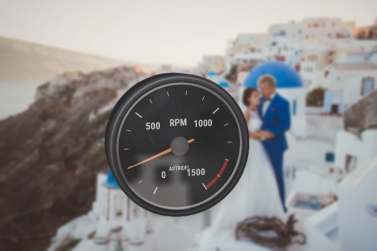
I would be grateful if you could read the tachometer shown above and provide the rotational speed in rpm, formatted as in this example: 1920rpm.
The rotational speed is 200rpm
